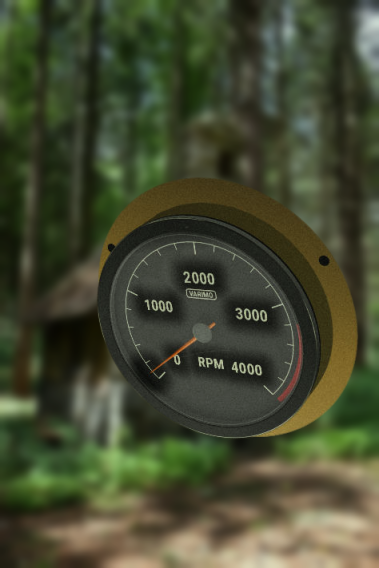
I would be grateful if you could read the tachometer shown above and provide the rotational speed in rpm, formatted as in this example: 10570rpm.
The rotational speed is 100rpm
